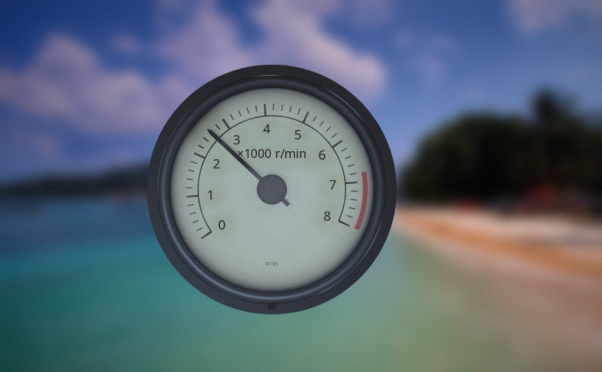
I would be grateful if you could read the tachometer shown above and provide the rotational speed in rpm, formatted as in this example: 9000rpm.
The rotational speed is 2600rpm
